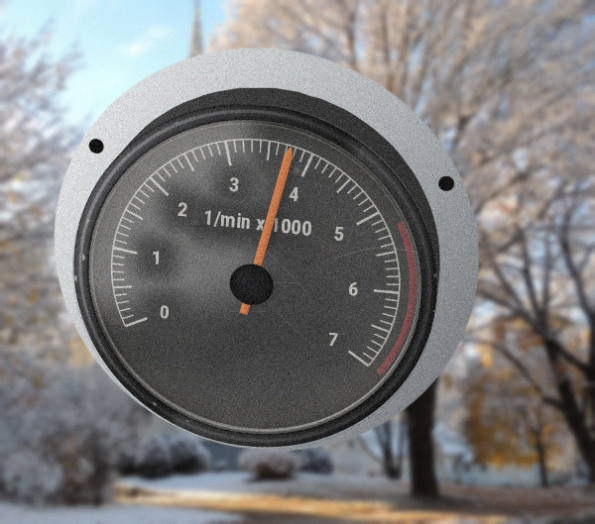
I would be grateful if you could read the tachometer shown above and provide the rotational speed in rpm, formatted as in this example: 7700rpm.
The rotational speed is 3750rpm
